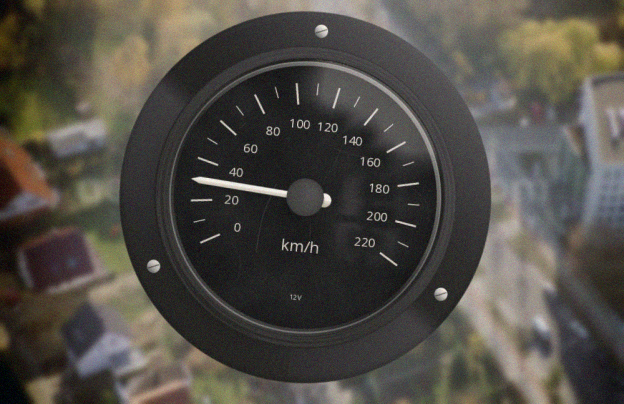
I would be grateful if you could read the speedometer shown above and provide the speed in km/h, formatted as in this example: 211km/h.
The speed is 30km/h
